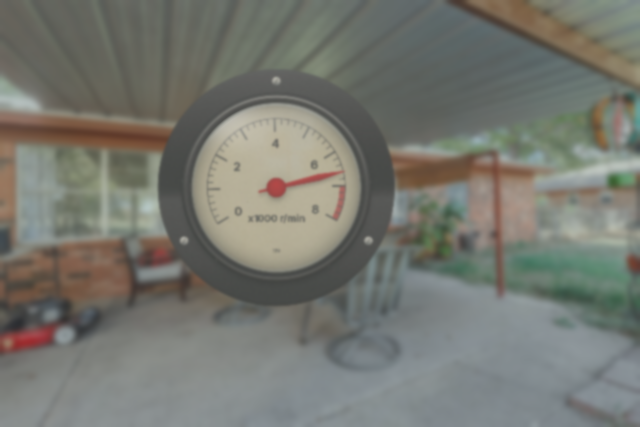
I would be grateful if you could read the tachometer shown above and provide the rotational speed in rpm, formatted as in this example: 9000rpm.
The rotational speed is 6600rpm
